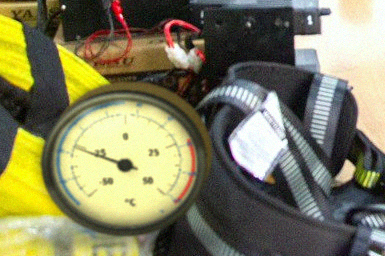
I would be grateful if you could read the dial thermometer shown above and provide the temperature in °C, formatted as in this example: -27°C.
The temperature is -25°C
